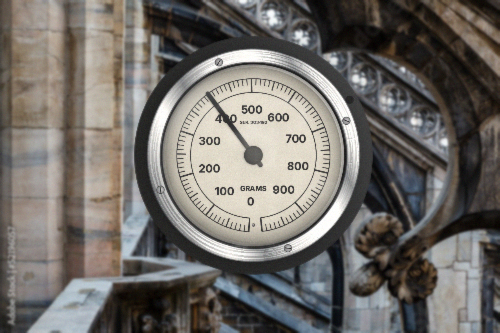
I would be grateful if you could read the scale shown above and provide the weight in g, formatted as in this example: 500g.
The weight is 400g
